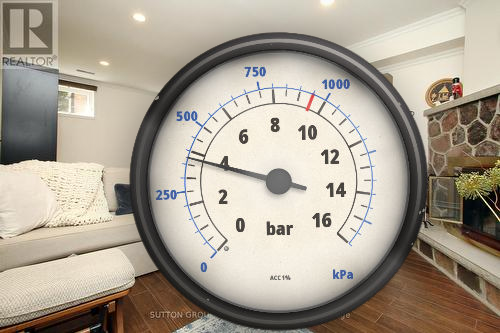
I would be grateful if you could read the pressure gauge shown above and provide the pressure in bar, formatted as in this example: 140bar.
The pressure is 3.75bar
